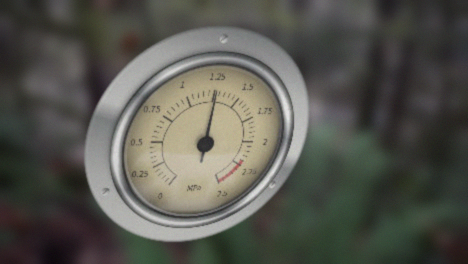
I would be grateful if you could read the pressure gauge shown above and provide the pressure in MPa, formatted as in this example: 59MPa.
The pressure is 1.25MPa
